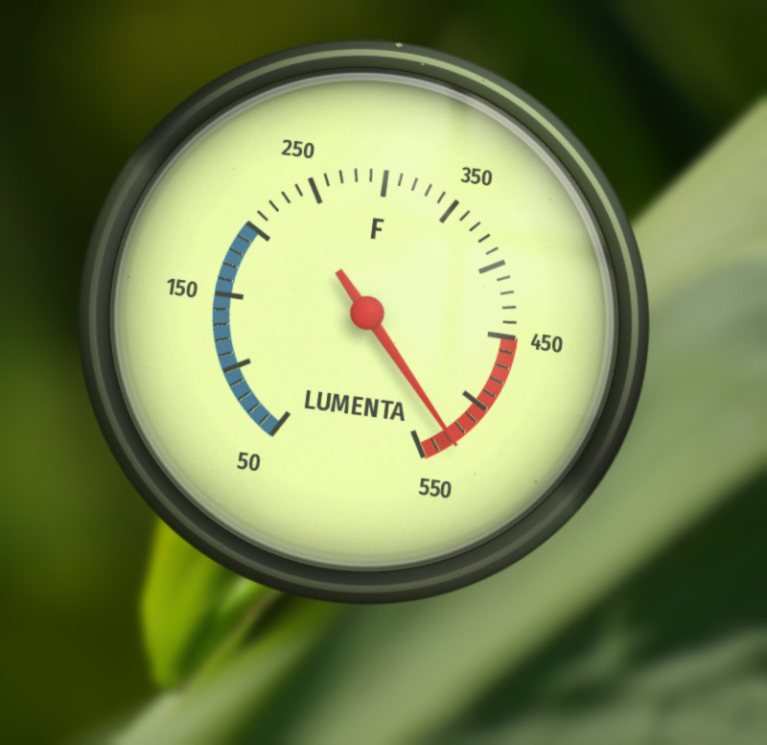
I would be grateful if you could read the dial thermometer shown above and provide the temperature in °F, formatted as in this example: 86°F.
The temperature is 530°F
